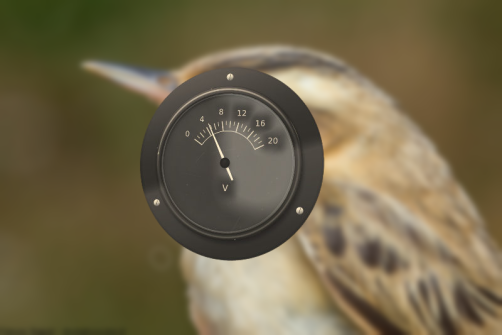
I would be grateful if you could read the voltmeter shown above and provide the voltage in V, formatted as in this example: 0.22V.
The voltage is 5V
